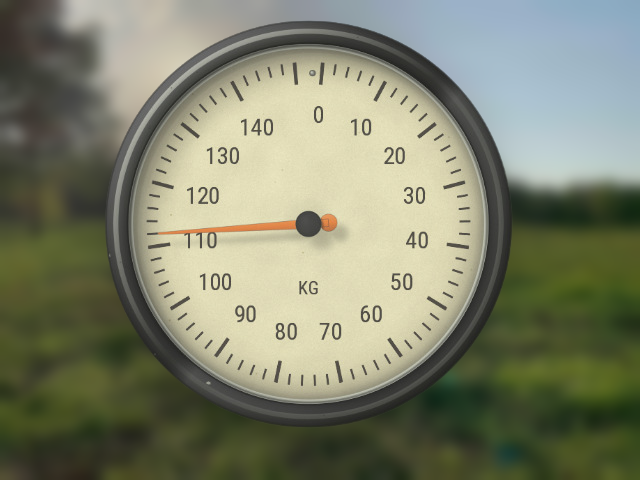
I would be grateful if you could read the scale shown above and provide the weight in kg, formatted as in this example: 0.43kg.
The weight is 112kg
